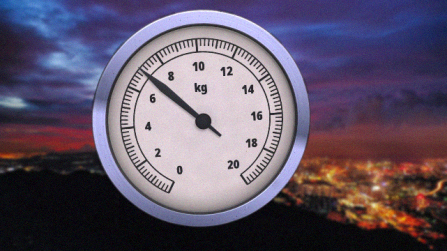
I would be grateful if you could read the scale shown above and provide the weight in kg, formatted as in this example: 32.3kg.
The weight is 7kg
